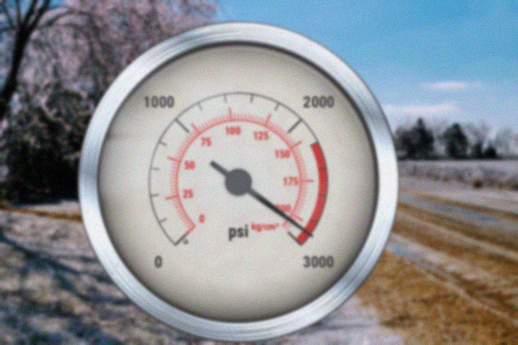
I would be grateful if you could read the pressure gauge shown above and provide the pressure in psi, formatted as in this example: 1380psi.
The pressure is 2900psi
